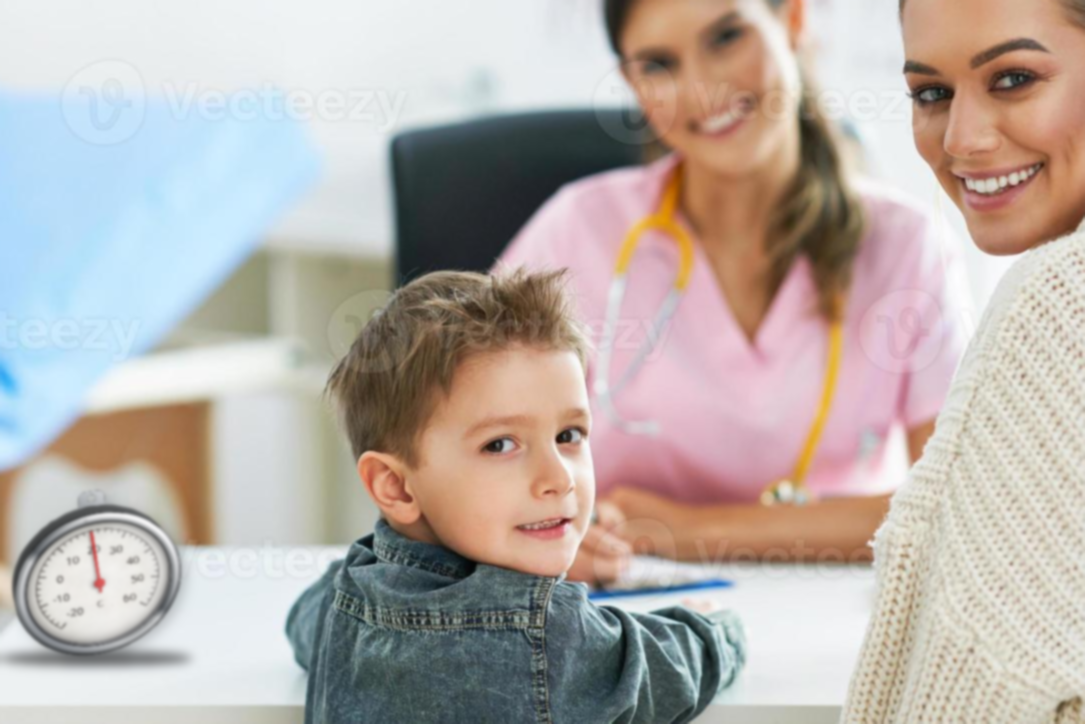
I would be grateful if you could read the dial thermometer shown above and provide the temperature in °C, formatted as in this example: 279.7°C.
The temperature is 20°C
